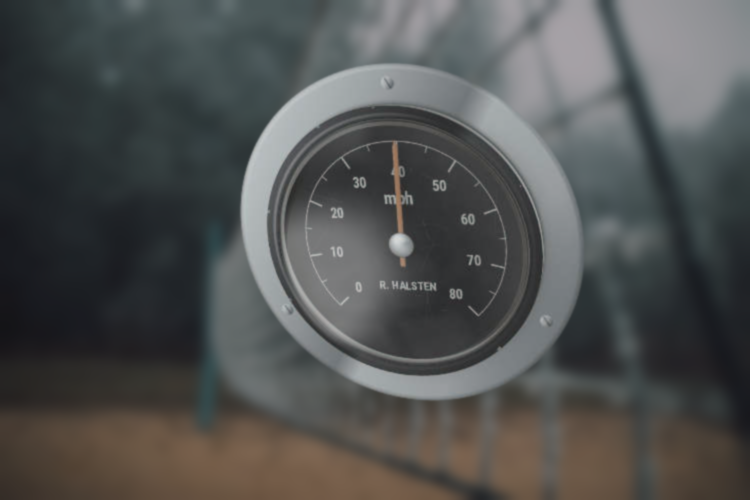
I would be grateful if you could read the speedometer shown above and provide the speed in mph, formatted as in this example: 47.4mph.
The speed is 40mph
